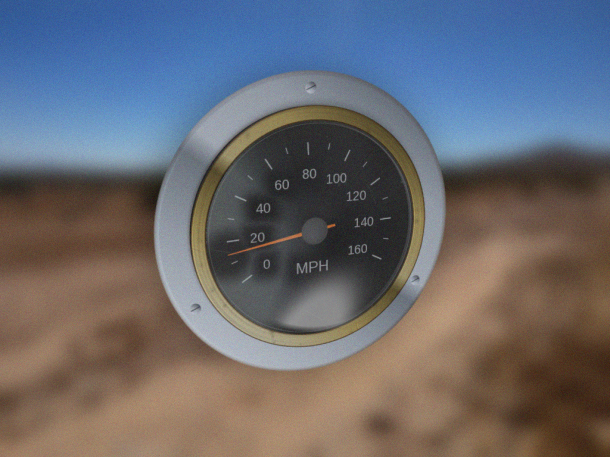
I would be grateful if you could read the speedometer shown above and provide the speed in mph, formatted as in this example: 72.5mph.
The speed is 15mph
